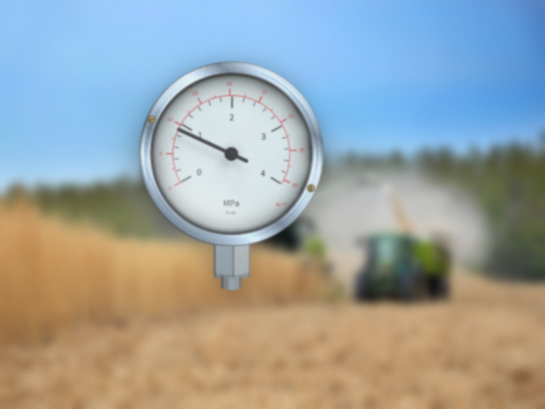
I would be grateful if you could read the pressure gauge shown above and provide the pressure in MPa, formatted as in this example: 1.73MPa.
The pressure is 0.9MPa
